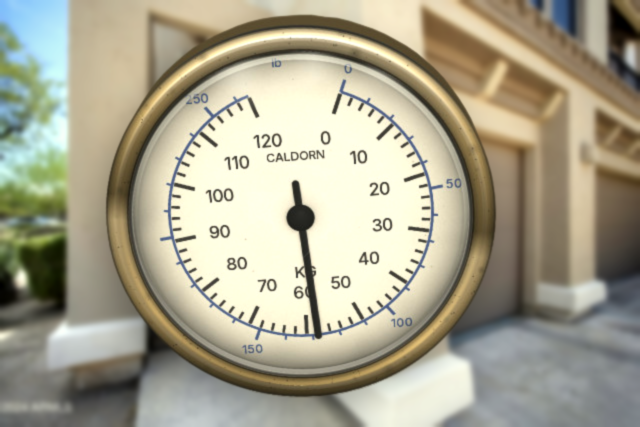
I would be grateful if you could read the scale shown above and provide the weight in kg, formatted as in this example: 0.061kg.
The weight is 58kg
